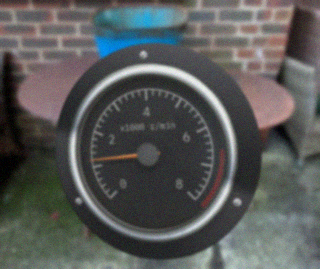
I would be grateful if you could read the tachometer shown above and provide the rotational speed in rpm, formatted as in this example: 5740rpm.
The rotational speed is 1200rpm
